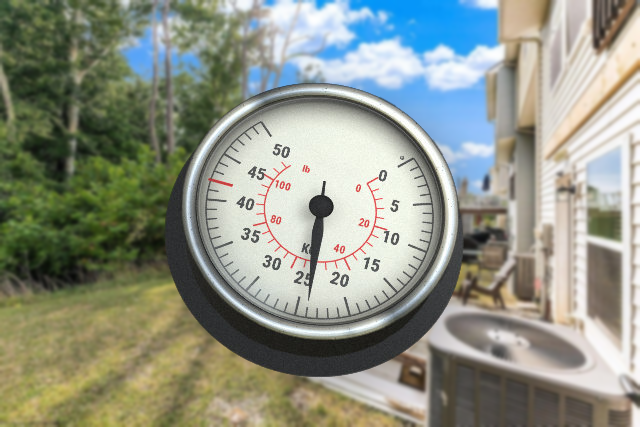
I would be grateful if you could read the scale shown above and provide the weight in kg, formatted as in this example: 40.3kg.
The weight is 24kg
